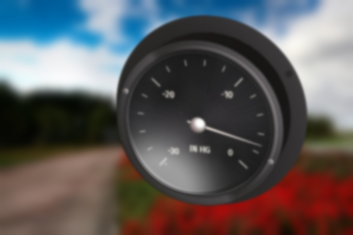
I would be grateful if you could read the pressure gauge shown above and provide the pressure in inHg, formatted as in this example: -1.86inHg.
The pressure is -3inHg
